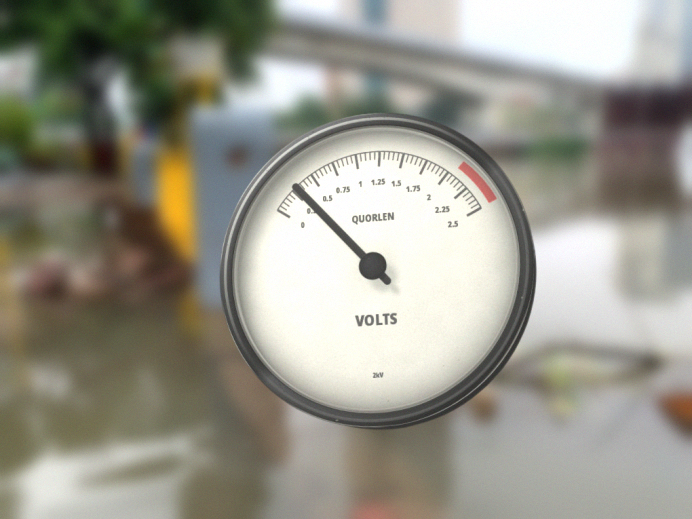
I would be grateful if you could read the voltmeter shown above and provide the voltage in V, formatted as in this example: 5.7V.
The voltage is 0.3V
